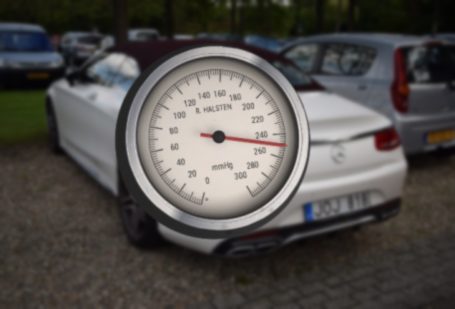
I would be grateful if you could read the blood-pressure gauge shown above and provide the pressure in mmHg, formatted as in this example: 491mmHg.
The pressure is 250mmHg
